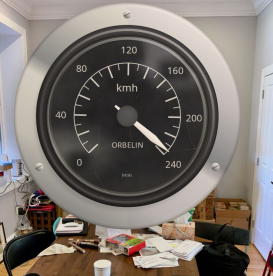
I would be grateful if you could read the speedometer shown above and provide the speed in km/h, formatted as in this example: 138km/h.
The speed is 235km/h
